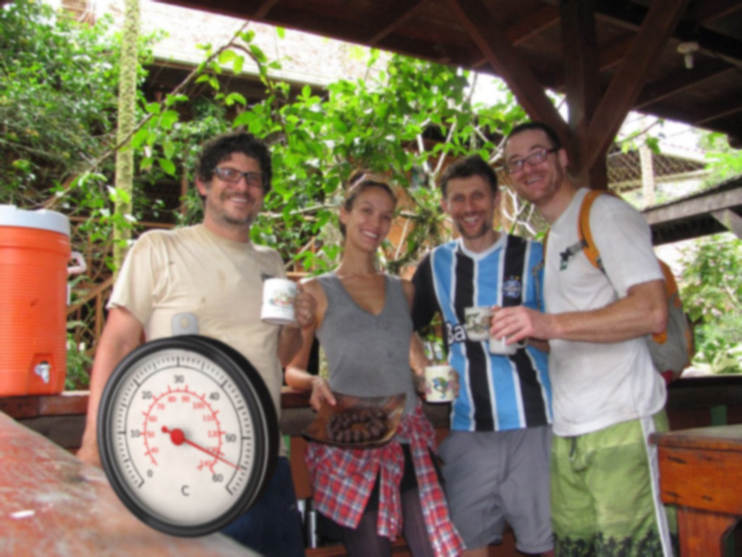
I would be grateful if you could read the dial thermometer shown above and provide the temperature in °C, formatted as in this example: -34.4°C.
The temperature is 55°C
